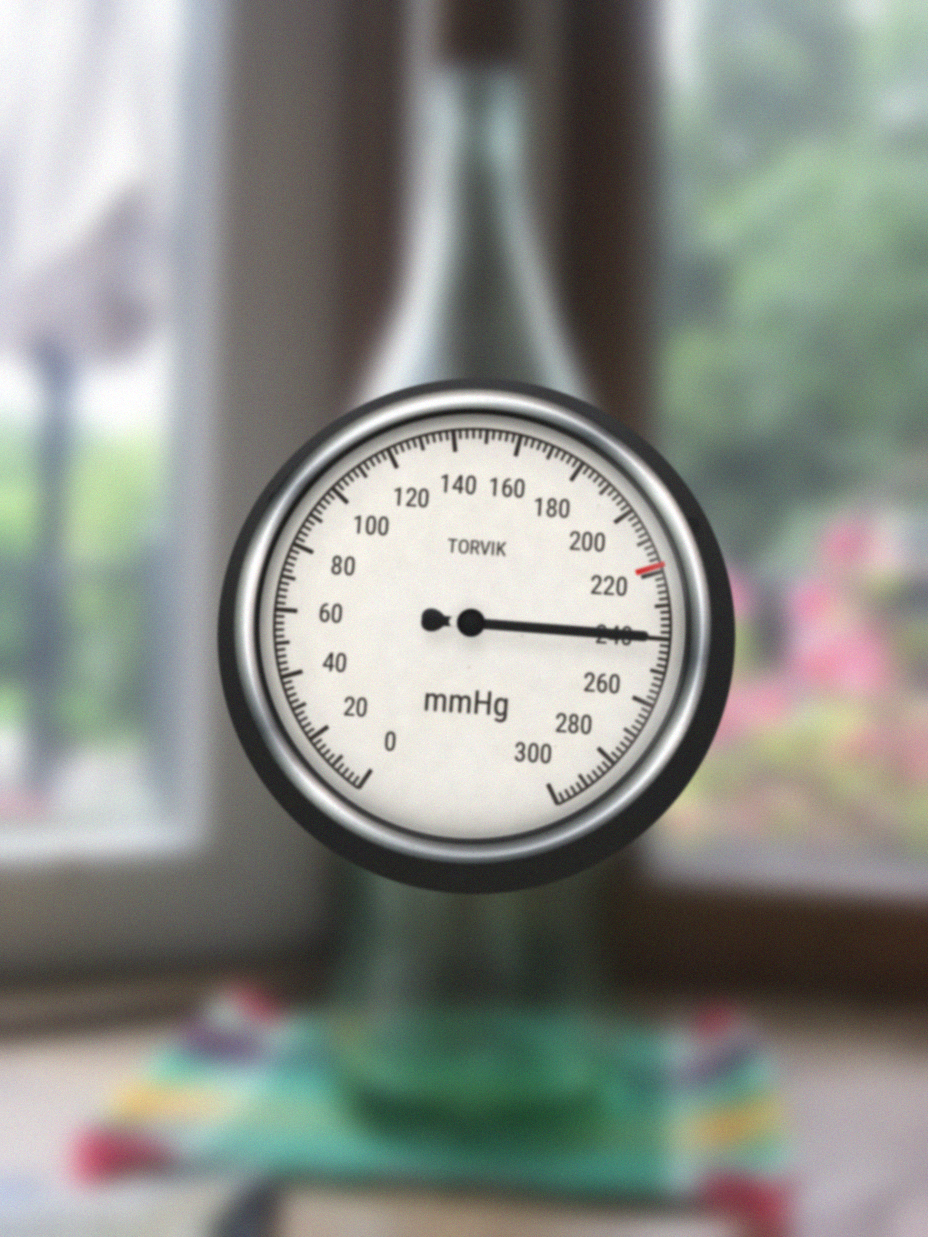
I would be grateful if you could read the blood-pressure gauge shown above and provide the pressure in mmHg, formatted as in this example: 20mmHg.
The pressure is 240mmHg
